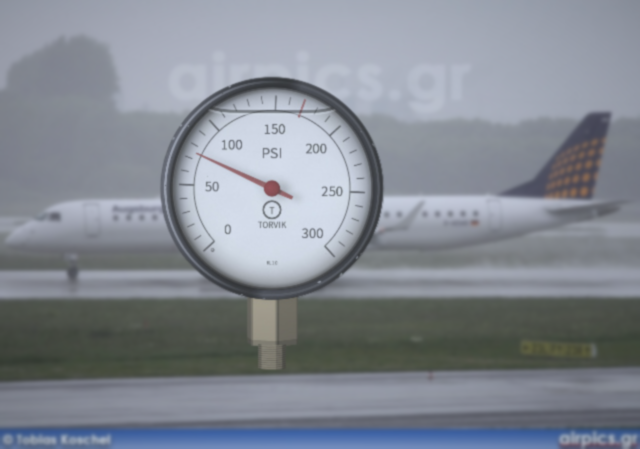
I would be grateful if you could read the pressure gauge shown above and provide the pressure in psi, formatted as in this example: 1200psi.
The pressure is 75psi
